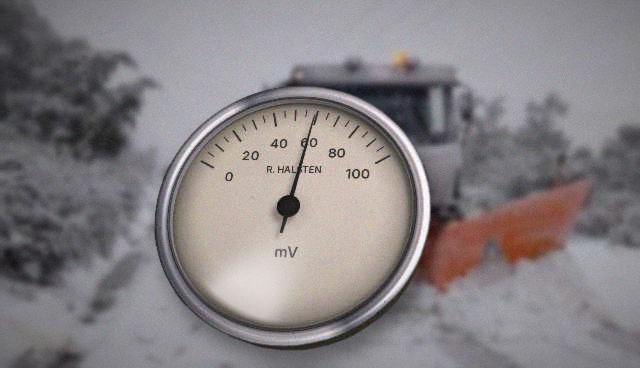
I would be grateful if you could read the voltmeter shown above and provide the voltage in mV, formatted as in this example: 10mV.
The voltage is 60mV
